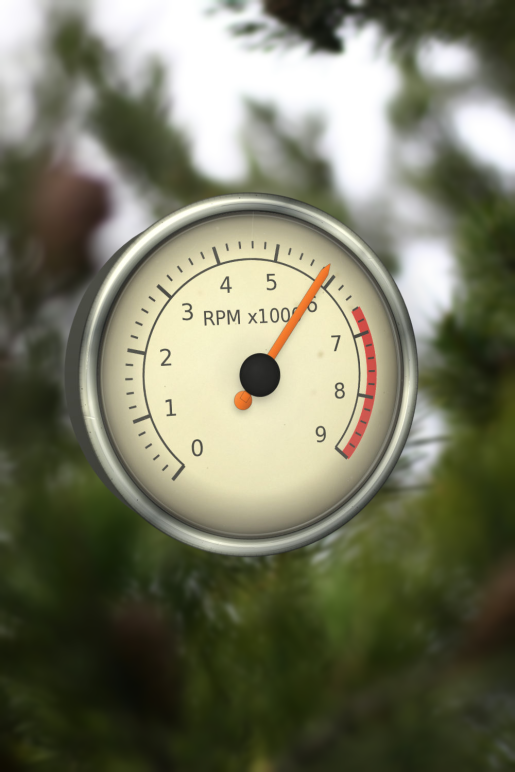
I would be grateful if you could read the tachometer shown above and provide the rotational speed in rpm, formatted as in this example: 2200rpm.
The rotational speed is 5800rpm
